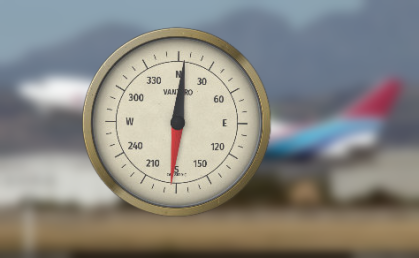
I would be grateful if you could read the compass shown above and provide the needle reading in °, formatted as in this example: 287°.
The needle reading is 185°
